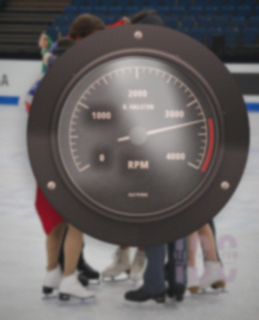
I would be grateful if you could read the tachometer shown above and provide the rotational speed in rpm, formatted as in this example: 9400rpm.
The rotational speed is 3300rpm
